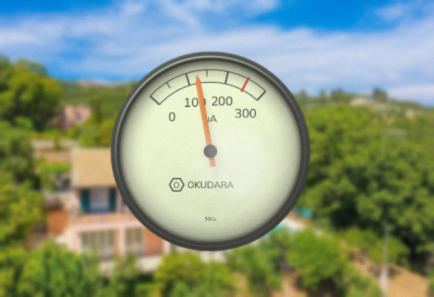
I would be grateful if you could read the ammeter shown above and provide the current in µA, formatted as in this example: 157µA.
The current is 125µA
